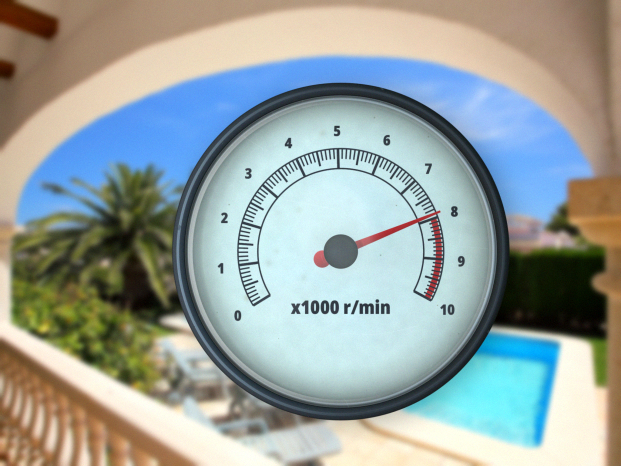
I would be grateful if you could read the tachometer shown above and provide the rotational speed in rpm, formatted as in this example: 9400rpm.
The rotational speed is 7900rpm
